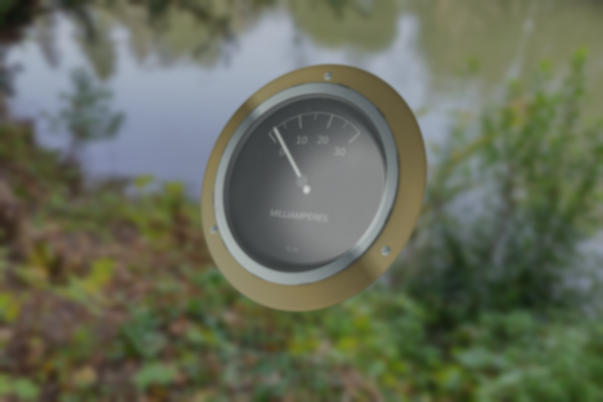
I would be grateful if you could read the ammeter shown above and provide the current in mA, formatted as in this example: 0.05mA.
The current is 2.5mA
